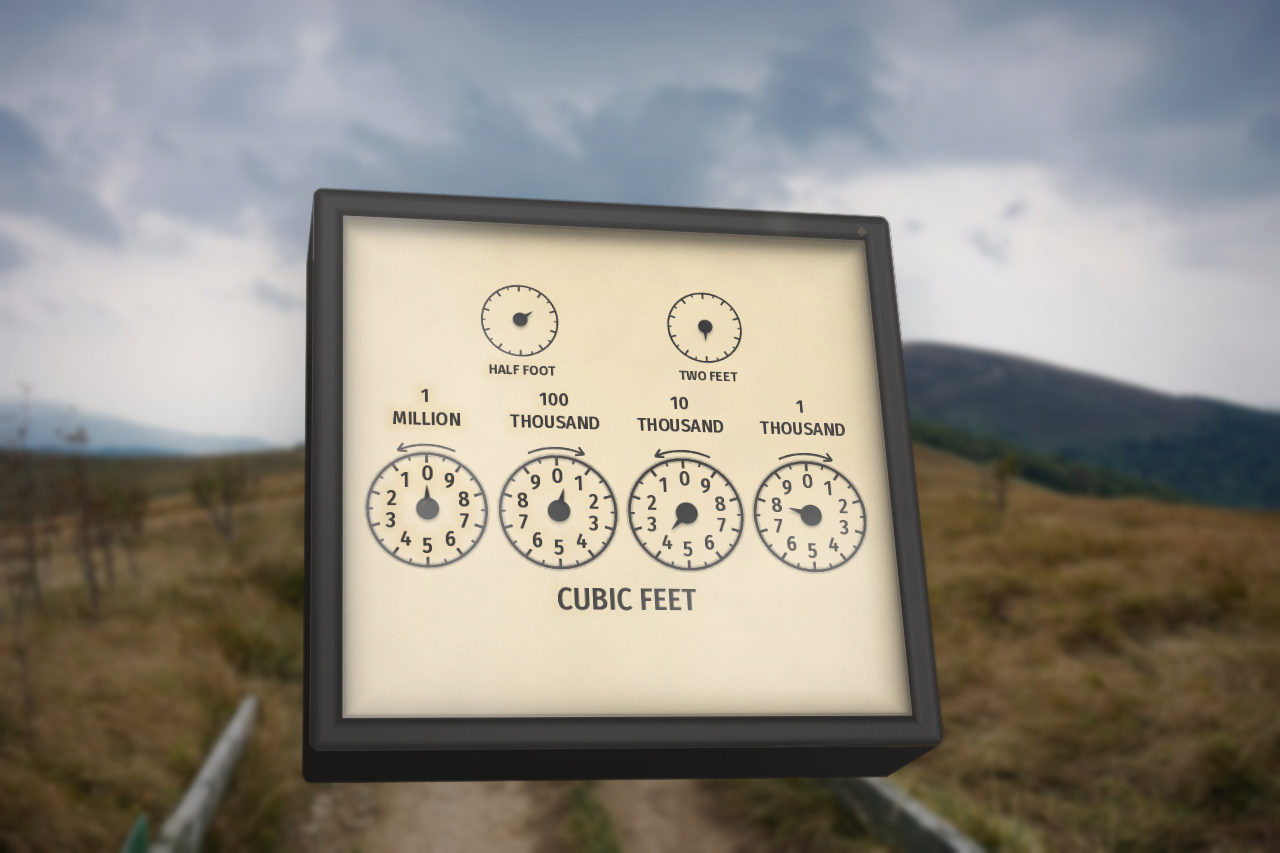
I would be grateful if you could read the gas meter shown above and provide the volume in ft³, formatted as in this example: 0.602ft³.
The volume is 3800ft³
